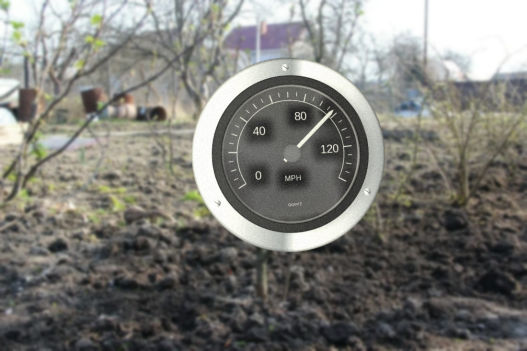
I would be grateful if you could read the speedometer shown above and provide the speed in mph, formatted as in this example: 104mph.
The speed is 97.5mph
